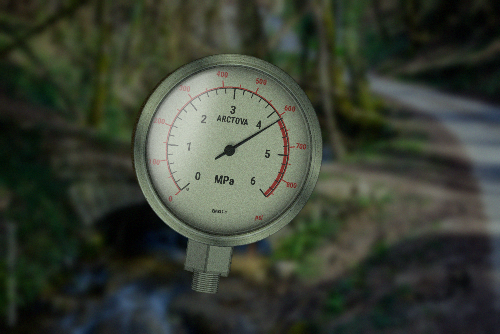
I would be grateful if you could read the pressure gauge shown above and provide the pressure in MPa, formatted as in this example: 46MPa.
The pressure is 4.2MPa
